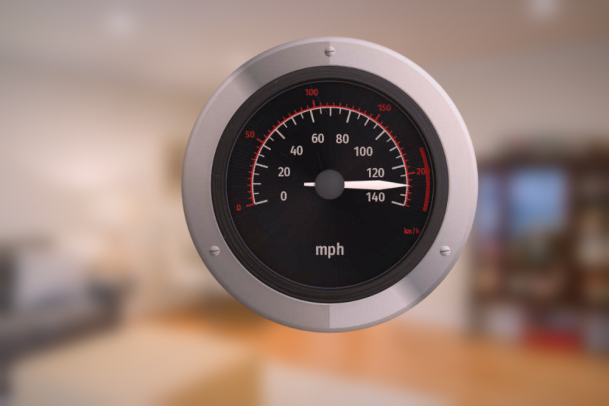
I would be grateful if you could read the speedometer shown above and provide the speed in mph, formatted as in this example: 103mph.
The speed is 130mph
